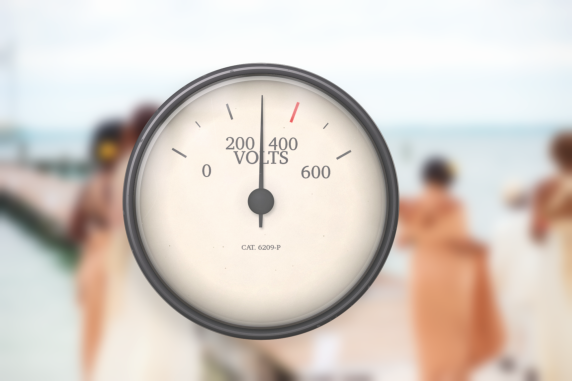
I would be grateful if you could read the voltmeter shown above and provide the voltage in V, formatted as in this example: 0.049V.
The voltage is 300V
